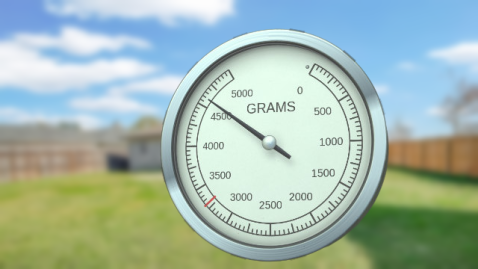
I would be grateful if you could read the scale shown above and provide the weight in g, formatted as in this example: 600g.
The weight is 4600g
